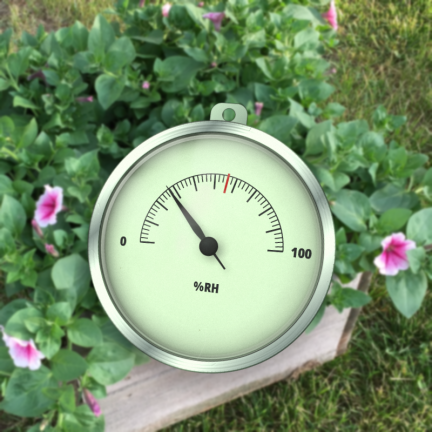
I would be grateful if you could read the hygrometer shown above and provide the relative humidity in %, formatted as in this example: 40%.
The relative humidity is 28%
